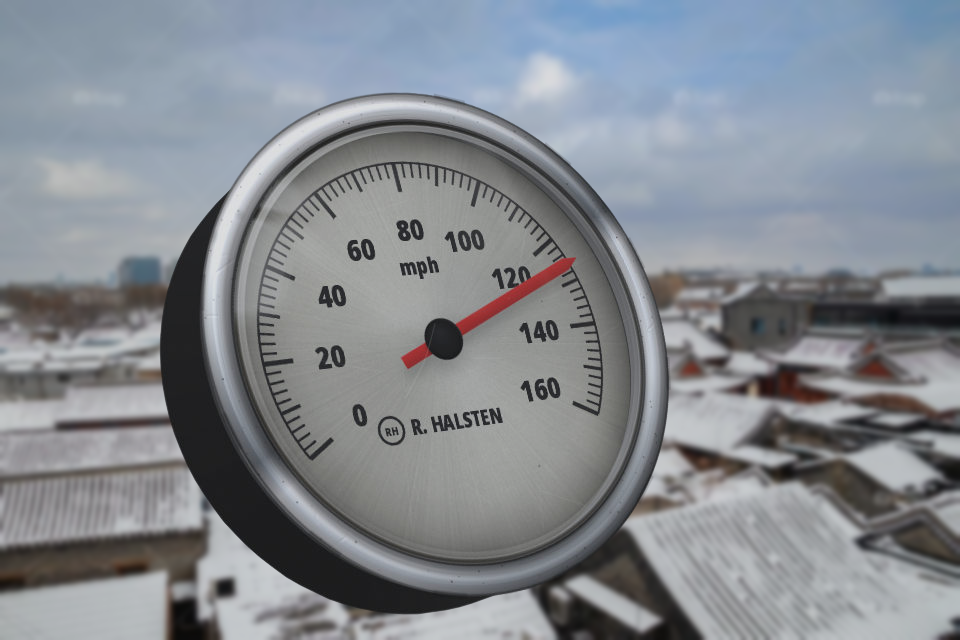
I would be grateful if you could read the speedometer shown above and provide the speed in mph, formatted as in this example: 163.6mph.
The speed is 126mph
